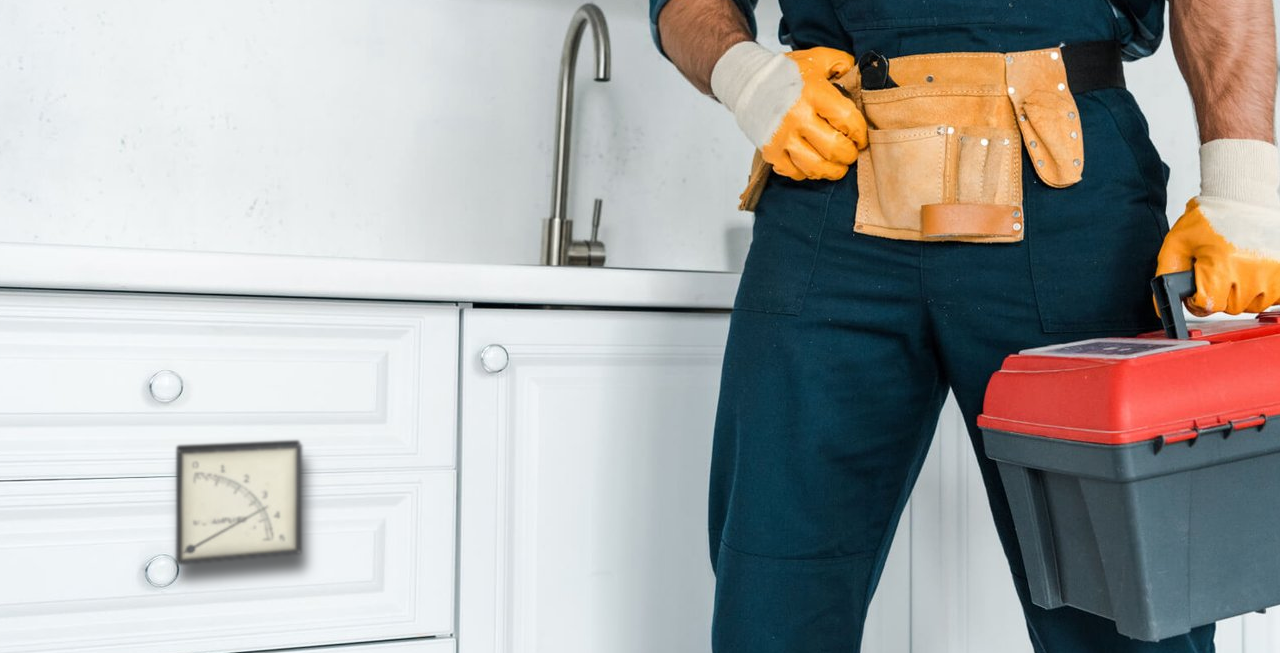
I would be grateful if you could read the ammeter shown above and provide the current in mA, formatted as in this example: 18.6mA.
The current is 3.5mA
